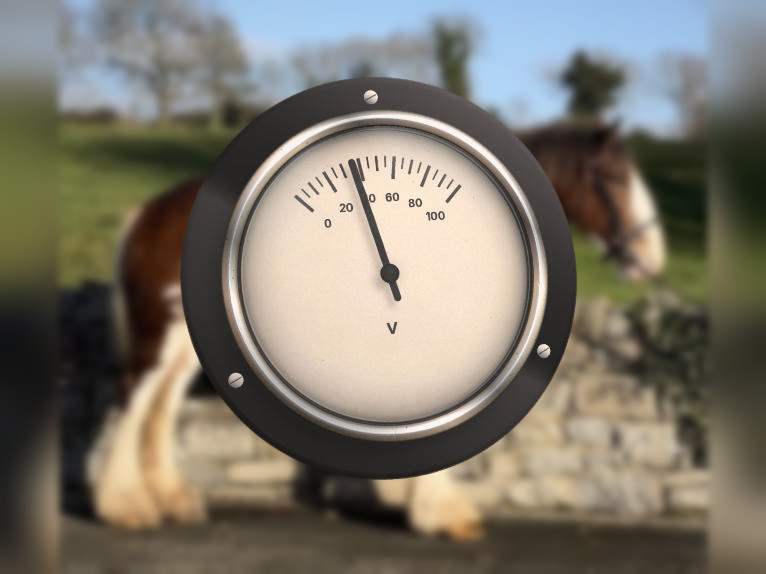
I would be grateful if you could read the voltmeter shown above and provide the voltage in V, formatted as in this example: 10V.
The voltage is 35V
